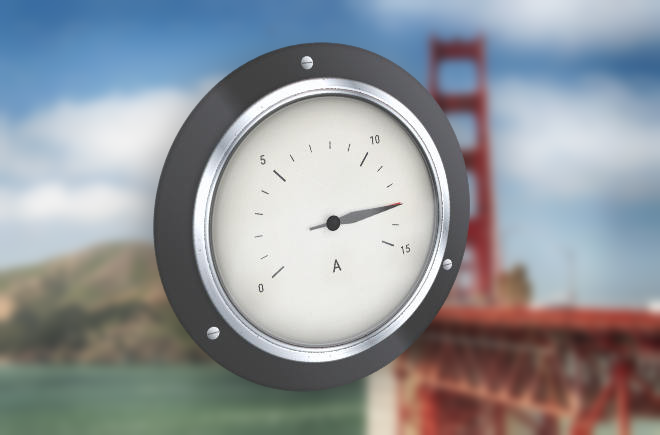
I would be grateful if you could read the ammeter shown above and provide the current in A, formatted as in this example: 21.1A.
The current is 13A
